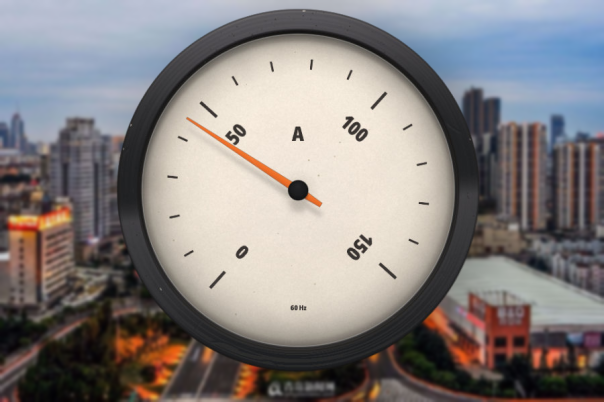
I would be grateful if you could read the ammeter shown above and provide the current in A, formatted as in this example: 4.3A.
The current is 45A
